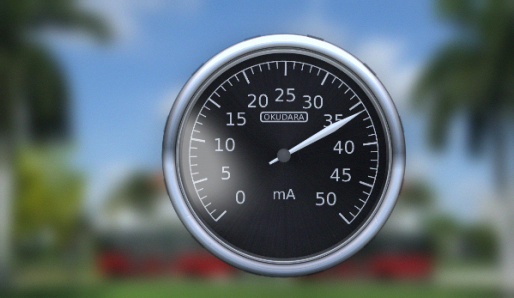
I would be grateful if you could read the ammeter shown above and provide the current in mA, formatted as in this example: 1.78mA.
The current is 36mA
